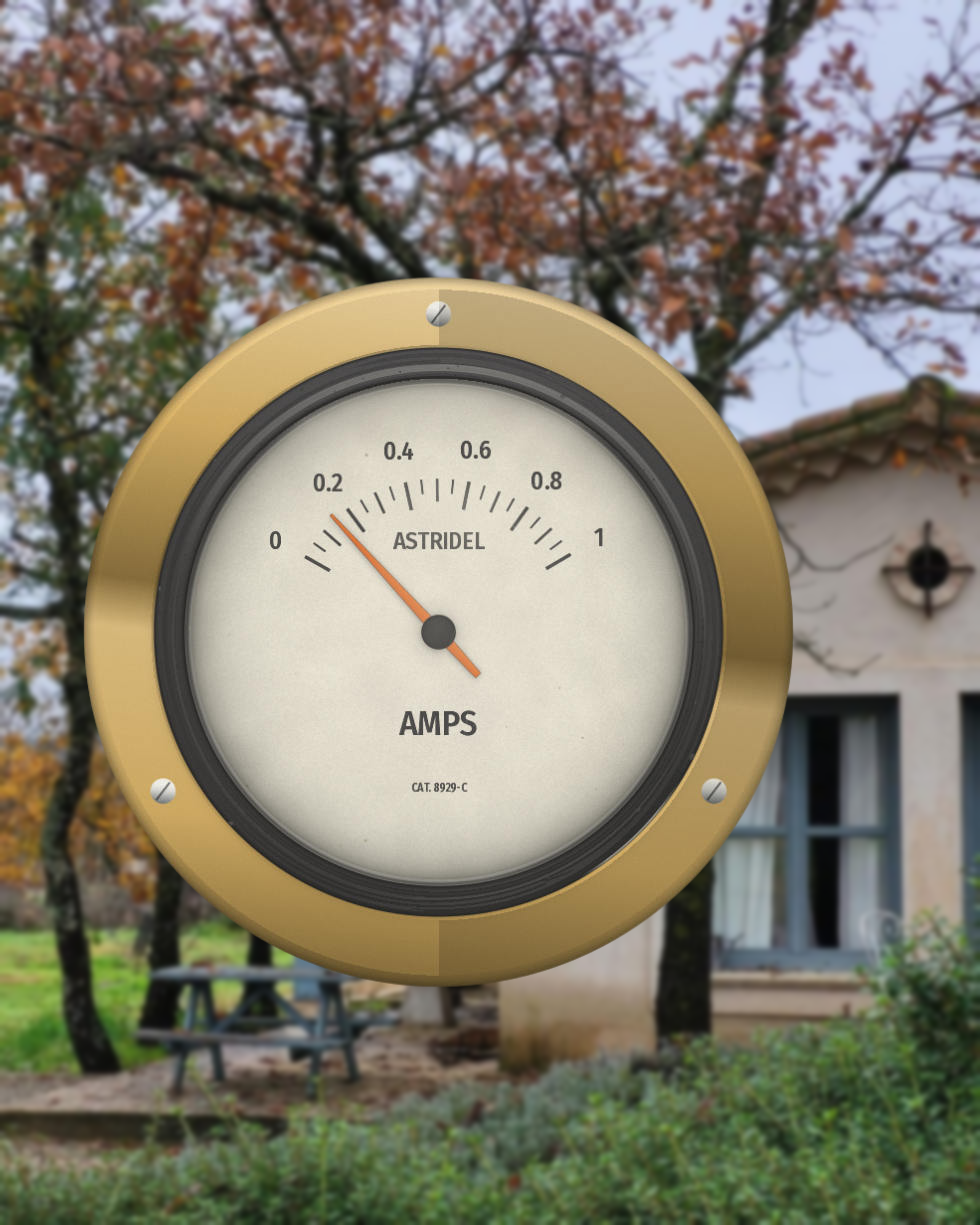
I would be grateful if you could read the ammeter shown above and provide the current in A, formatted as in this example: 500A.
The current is 0.15A
